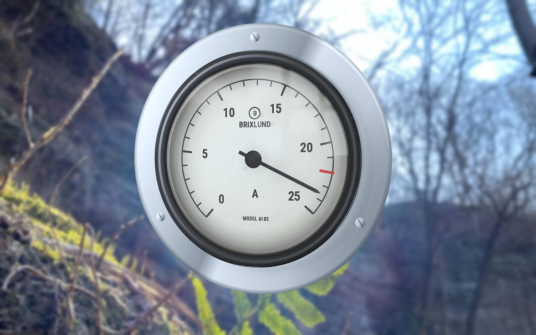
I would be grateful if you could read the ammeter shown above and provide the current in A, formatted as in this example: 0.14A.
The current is 23.5A
